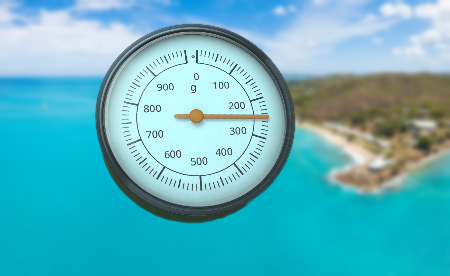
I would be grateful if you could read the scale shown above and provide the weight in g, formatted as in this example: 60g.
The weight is 250g
